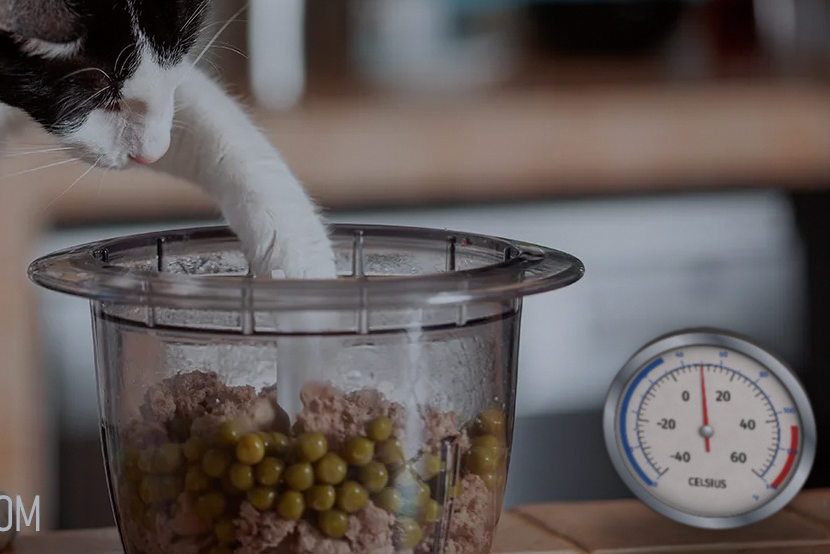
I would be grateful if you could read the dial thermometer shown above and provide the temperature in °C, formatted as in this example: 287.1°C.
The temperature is 10°C
